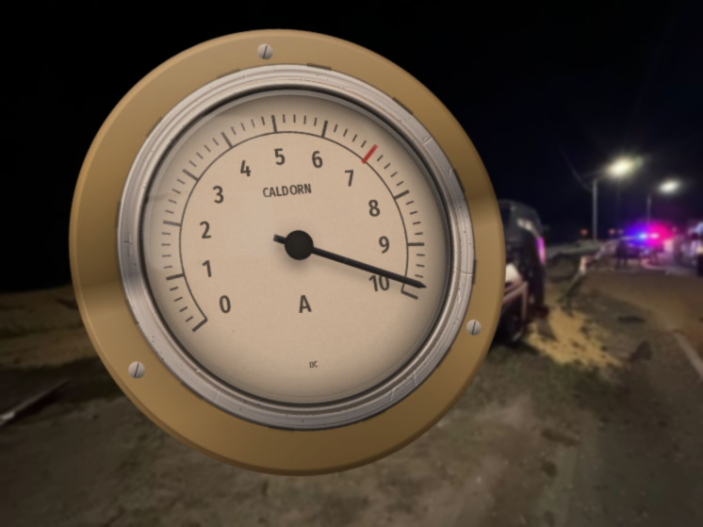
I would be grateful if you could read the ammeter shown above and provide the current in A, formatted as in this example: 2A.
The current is 9.8A
